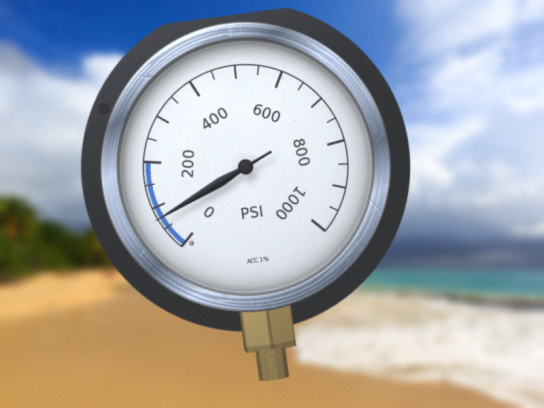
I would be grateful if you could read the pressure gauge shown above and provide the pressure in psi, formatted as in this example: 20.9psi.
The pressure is 75psi
